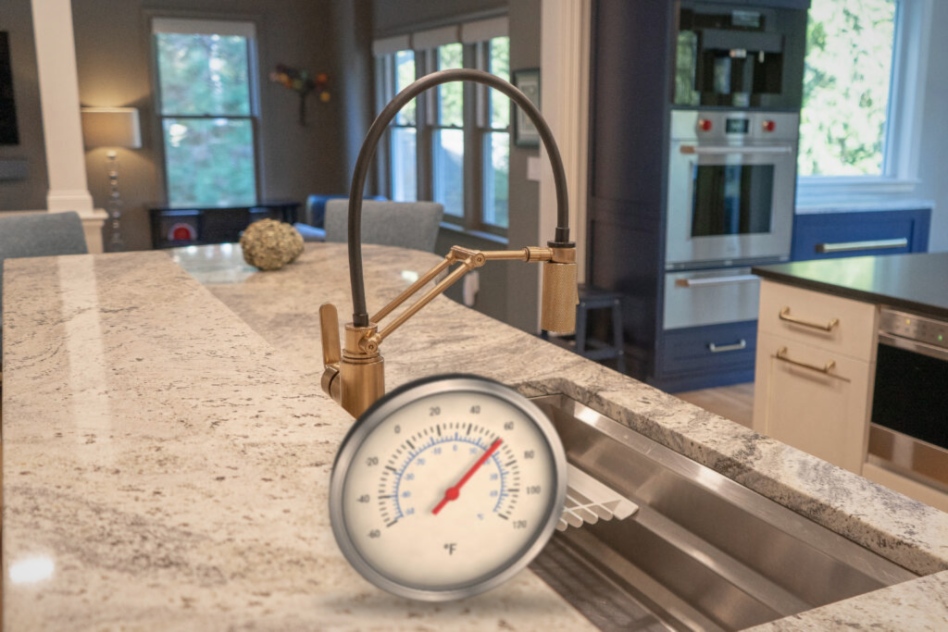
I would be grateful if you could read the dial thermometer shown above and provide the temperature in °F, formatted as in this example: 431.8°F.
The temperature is 60°F
